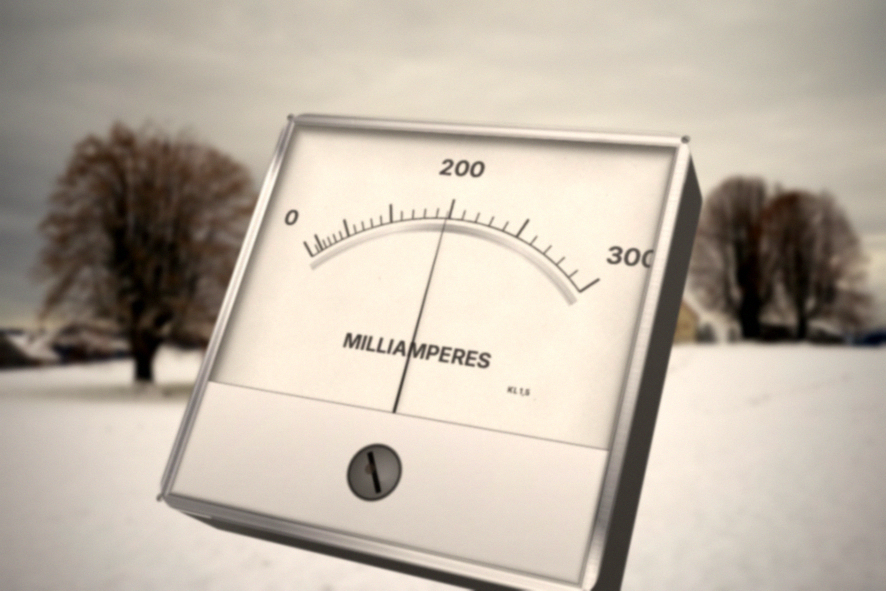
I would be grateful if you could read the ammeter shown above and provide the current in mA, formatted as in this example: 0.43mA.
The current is 200mA
